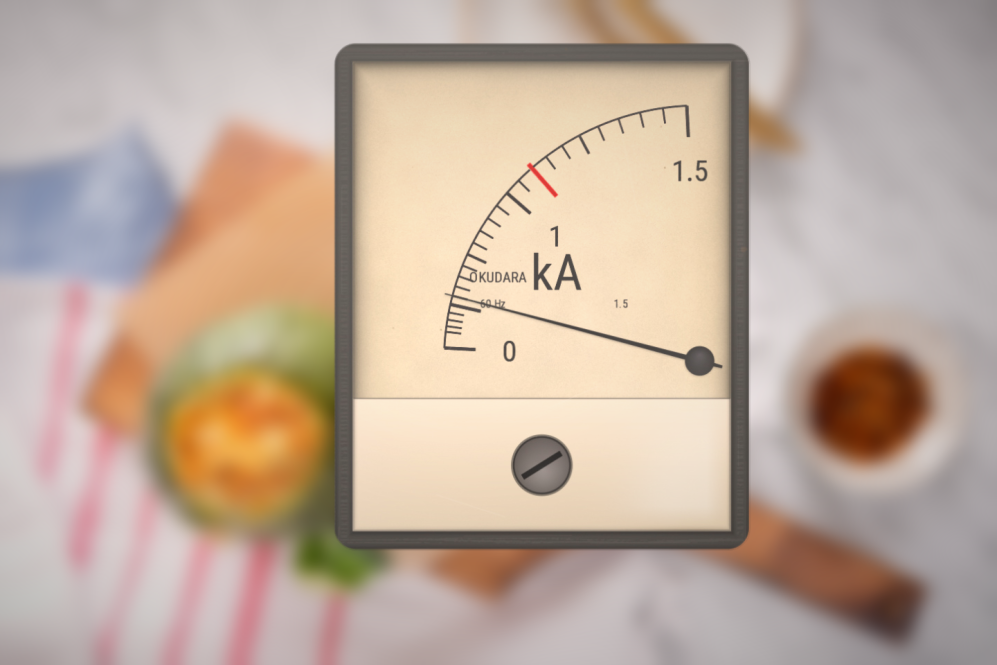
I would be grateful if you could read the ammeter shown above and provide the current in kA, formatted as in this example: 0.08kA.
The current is 0.55kA
